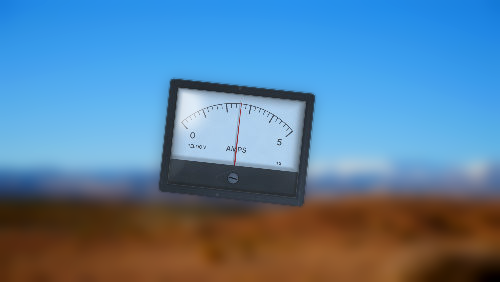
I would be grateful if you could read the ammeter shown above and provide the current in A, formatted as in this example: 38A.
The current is 2.6A
